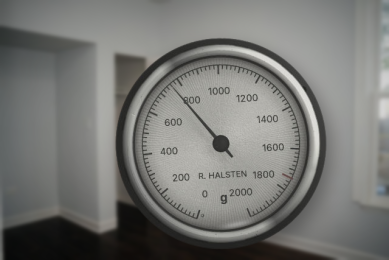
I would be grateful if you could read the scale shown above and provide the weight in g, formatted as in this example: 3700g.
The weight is 760g
